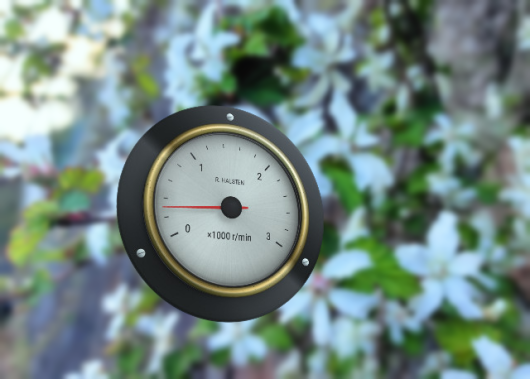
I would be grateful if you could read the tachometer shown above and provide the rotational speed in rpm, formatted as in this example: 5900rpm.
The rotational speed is 300rpm
